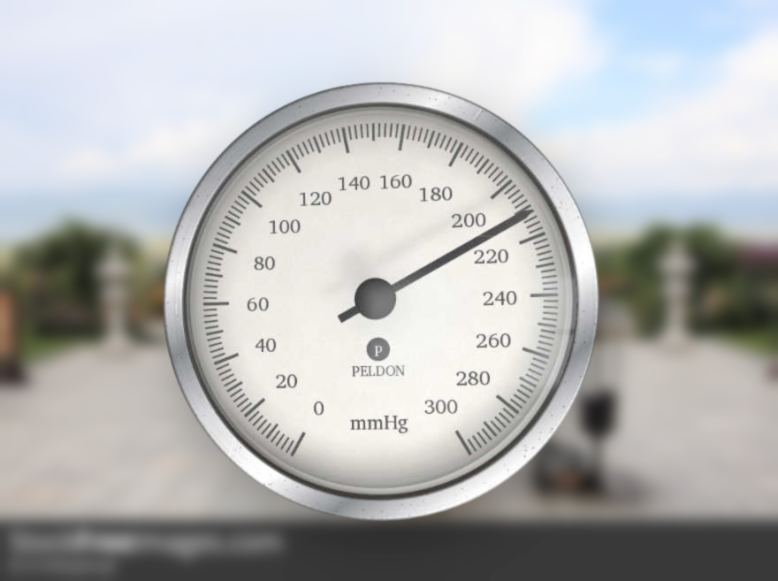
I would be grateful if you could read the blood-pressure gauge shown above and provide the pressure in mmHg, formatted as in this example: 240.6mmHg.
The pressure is 212mmHg
